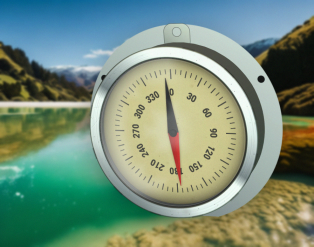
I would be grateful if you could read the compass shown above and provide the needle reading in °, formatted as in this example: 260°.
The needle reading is 175°
